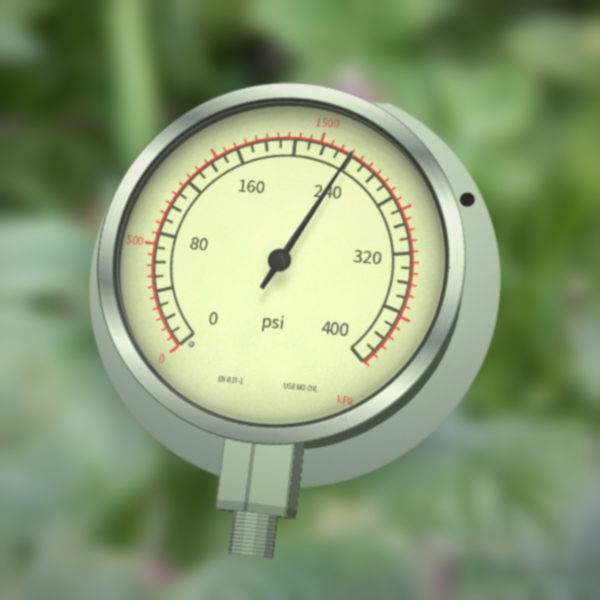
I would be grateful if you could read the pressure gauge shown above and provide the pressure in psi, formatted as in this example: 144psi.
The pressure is 240psi
